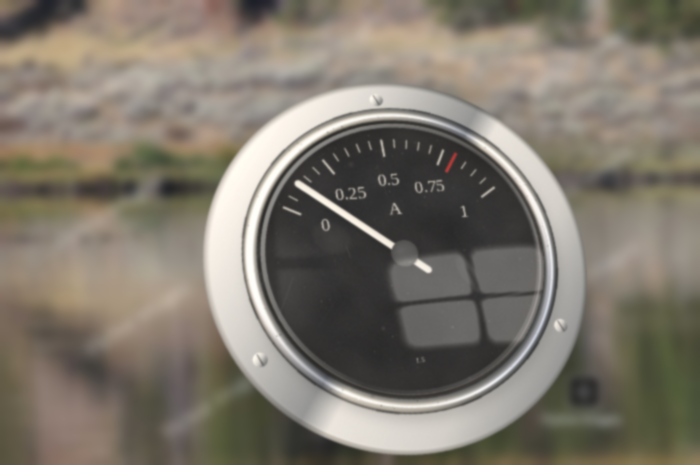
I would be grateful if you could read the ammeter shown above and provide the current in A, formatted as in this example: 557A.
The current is 0.1A
